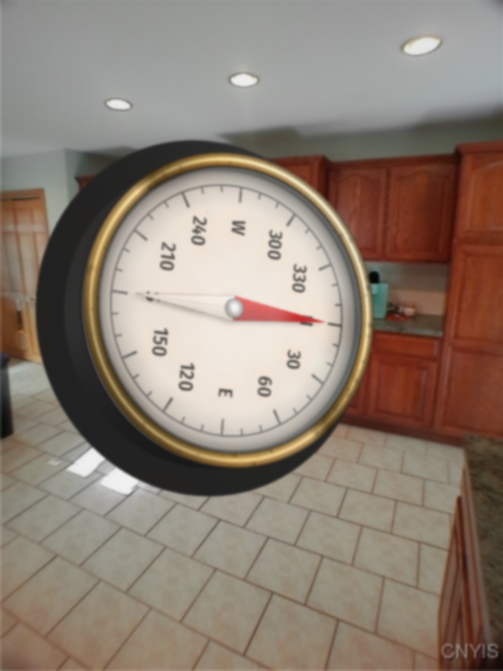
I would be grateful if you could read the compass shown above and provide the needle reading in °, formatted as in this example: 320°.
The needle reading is 0°
